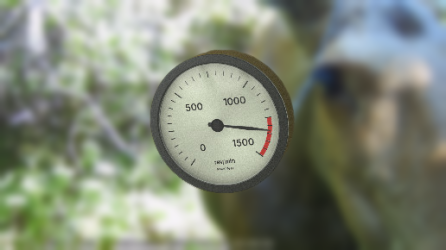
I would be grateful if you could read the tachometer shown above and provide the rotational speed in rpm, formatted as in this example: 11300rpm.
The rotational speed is 1325rpm
